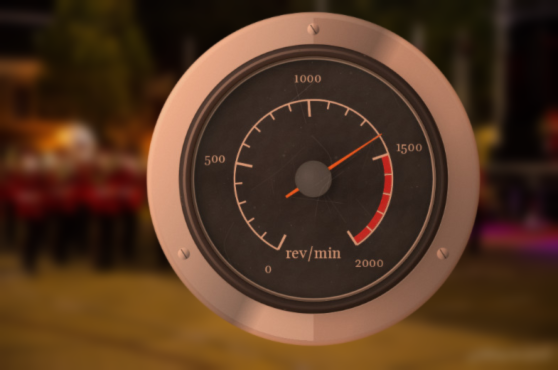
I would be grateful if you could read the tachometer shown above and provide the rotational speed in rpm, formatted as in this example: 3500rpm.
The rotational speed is 1400rpm
